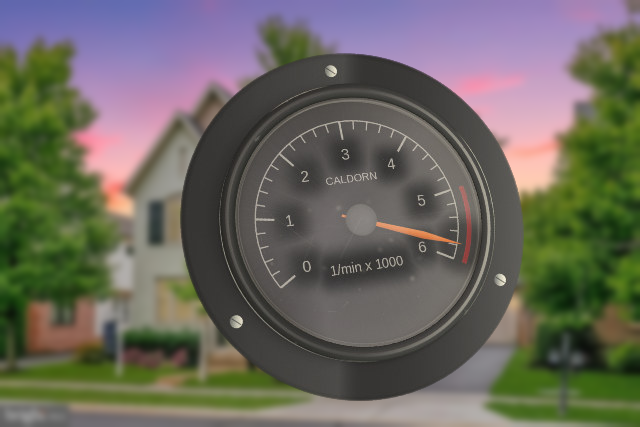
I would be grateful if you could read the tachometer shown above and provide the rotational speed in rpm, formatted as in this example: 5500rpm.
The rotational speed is 5800rpm
